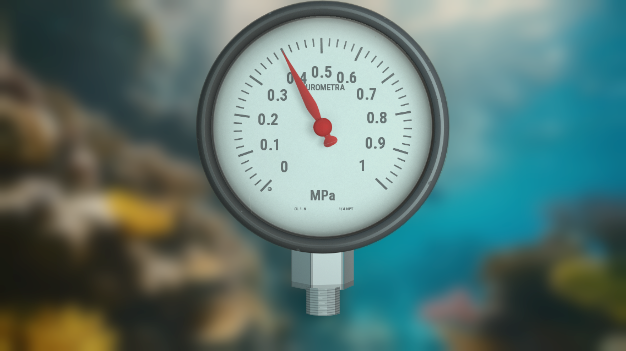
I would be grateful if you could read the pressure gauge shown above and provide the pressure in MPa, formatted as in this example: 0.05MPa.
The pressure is 0.4MPa
